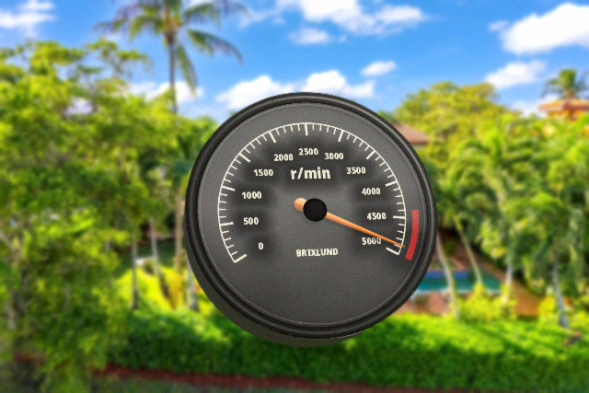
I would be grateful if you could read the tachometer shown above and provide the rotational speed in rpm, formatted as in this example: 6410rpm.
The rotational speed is 4900rpm
